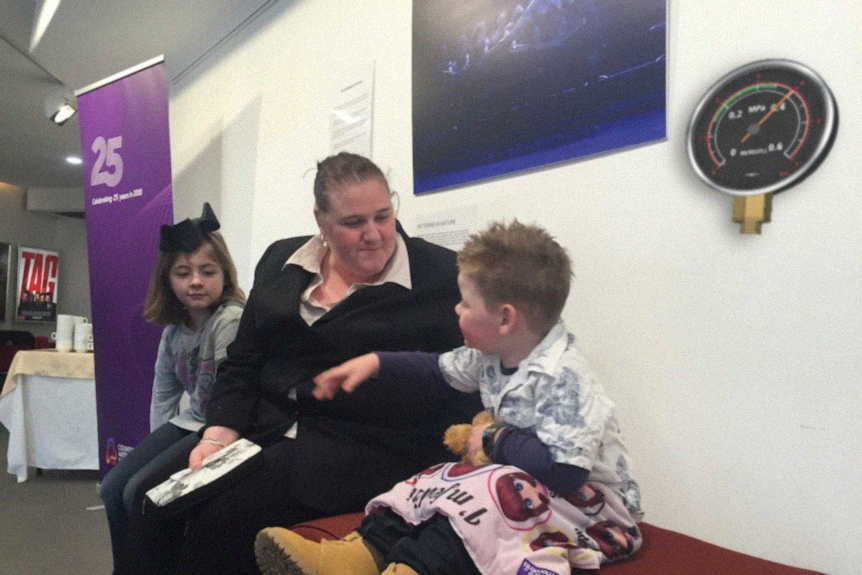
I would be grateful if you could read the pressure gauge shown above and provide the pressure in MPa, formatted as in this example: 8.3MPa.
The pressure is 0.4MPa
